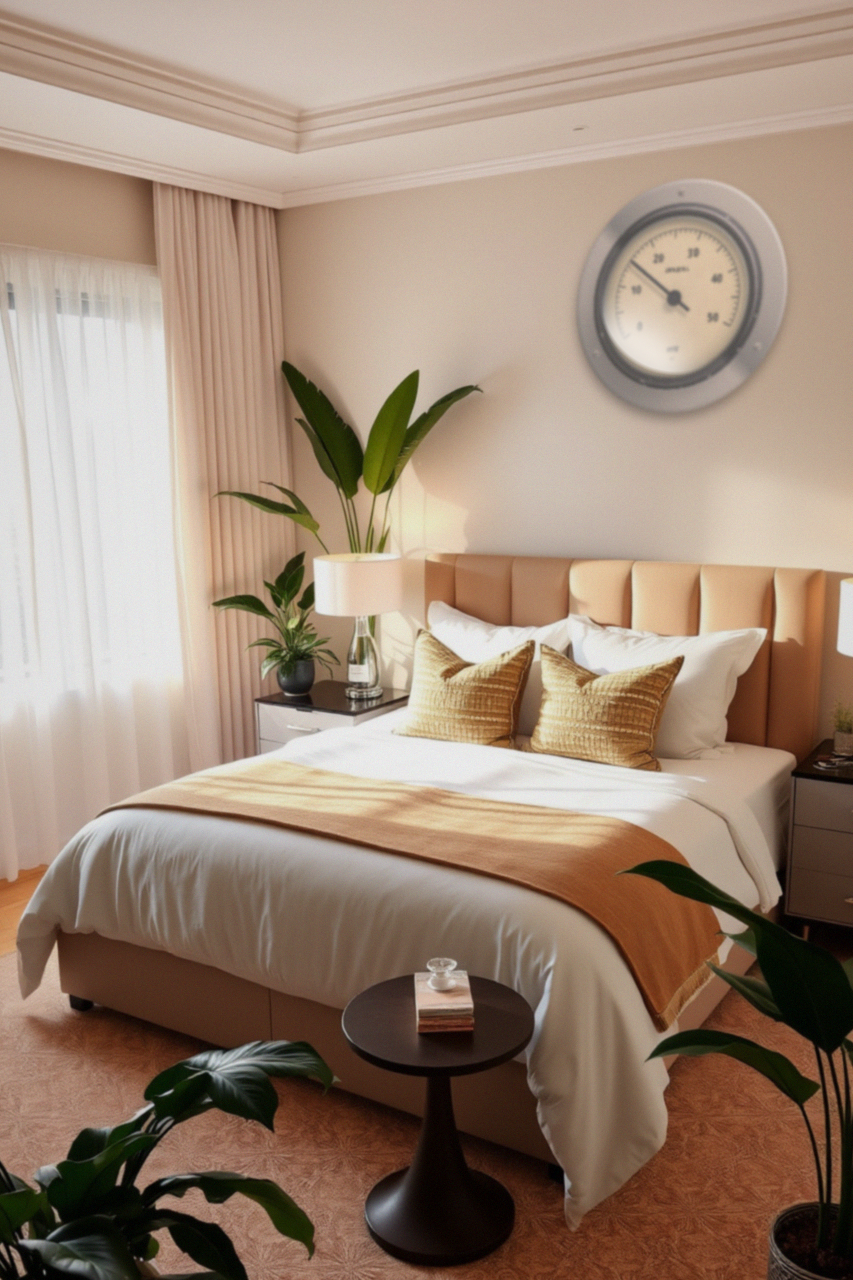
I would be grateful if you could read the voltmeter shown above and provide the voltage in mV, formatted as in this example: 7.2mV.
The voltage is 15mV
